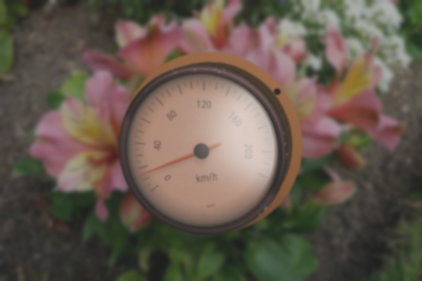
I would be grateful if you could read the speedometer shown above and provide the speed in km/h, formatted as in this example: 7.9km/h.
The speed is 15km/h
